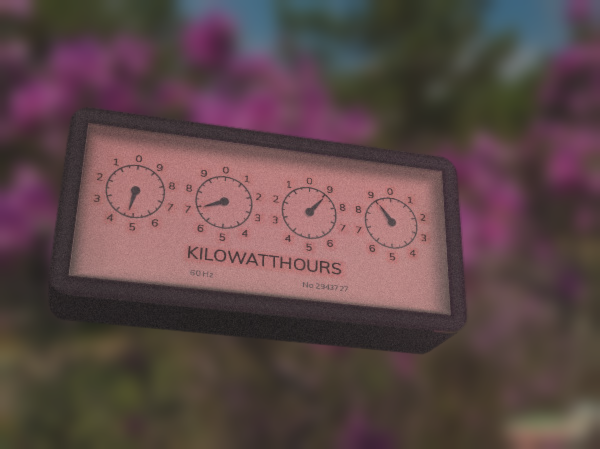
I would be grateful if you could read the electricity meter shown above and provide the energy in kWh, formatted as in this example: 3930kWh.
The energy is 4689kWh
